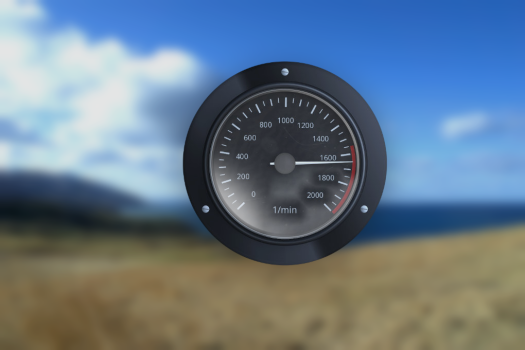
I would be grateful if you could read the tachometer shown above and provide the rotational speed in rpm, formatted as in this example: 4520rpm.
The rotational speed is 1650rpm
